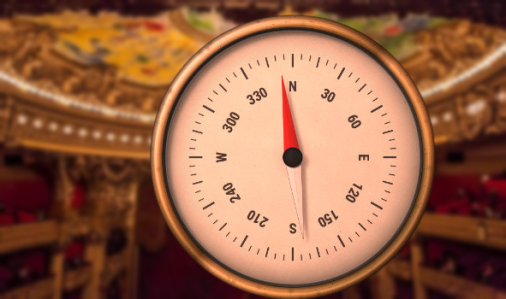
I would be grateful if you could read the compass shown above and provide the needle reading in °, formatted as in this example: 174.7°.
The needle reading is 352.5°
